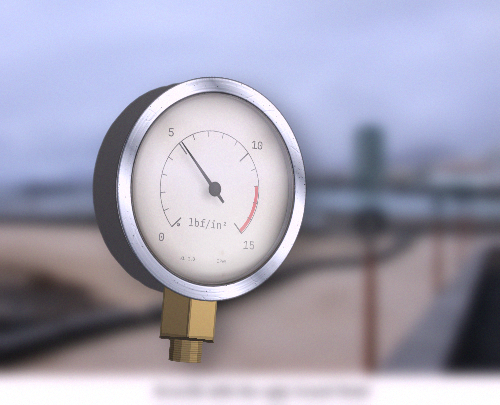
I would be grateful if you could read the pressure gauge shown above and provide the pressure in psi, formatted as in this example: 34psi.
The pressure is 5psi
